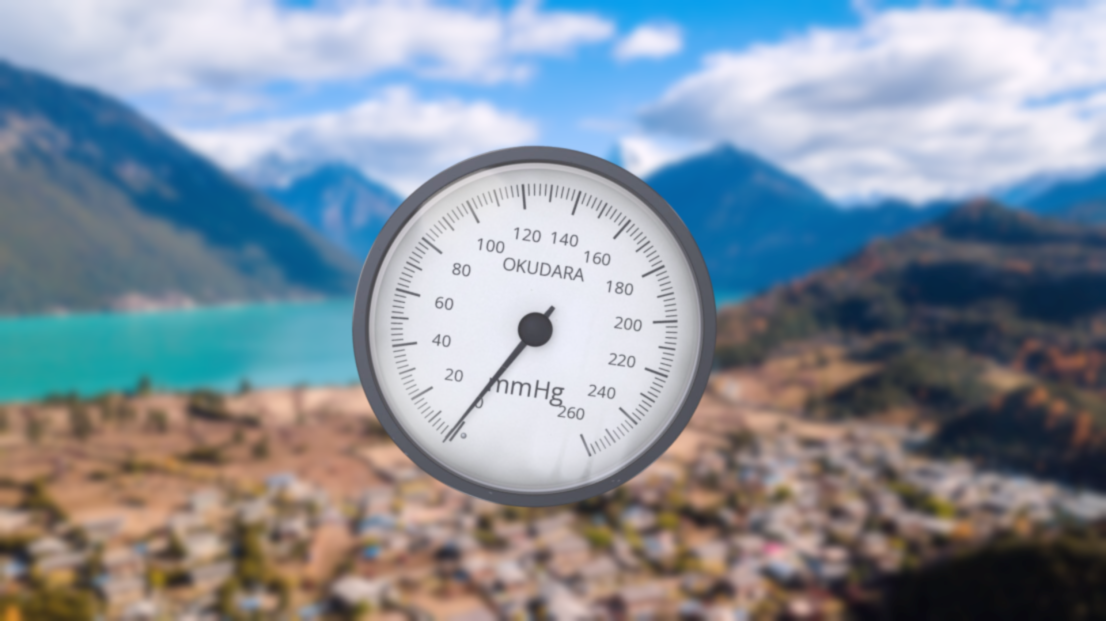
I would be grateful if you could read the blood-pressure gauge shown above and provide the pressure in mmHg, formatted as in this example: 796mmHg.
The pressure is 2mmHg
